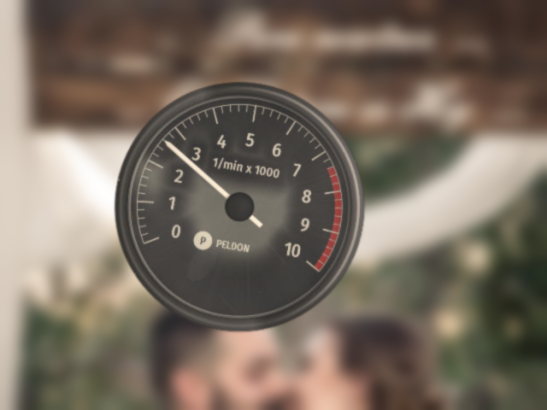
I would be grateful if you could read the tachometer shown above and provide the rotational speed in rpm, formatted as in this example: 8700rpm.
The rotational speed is 2600rpm
